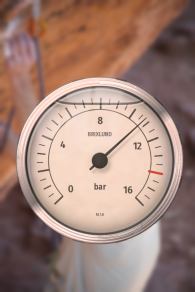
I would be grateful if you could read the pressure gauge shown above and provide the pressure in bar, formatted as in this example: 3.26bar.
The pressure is 10.75bar
